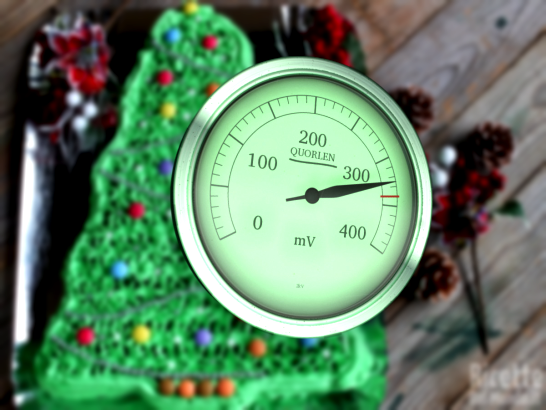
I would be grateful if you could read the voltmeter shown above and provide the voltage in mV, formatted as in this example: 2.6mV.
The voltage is 325mV
